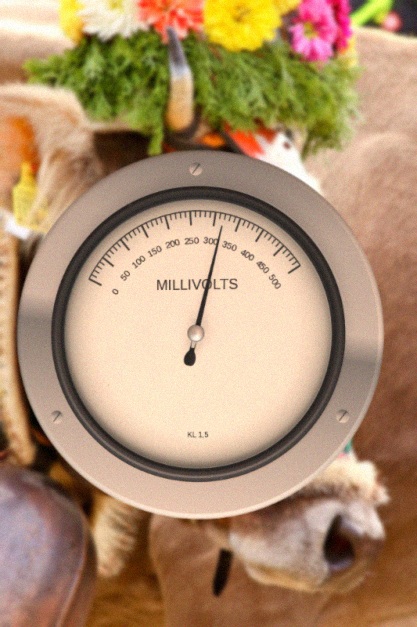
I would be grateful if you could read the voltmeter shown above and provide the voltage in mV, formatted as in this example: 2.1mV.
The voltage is 320mV
